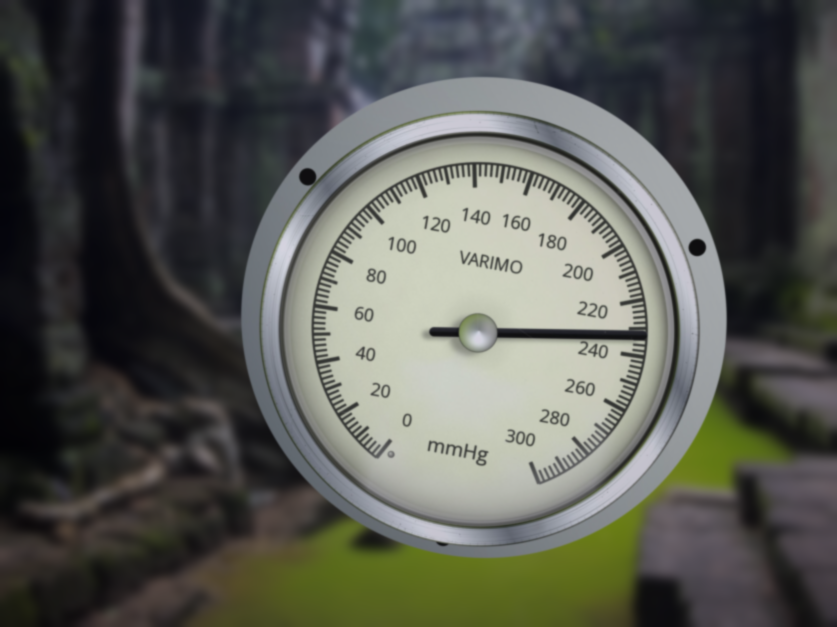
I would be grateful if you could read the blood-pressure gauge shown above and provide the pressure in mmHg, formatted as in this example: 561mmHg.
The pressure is 232mmHg
